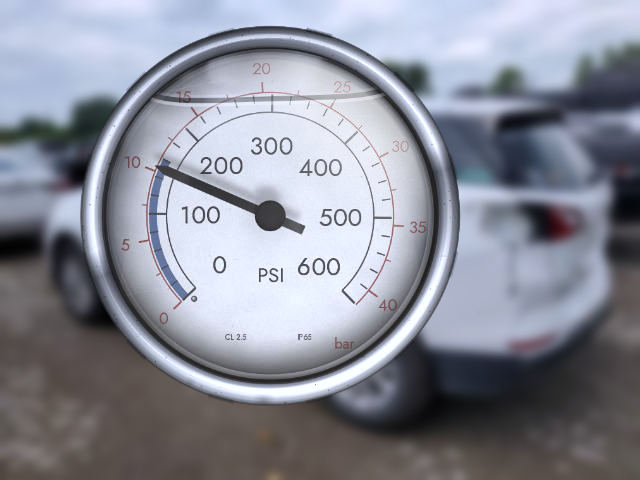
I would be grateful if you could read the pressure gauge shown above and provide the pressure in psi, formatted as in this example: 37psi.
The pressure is 150psi
